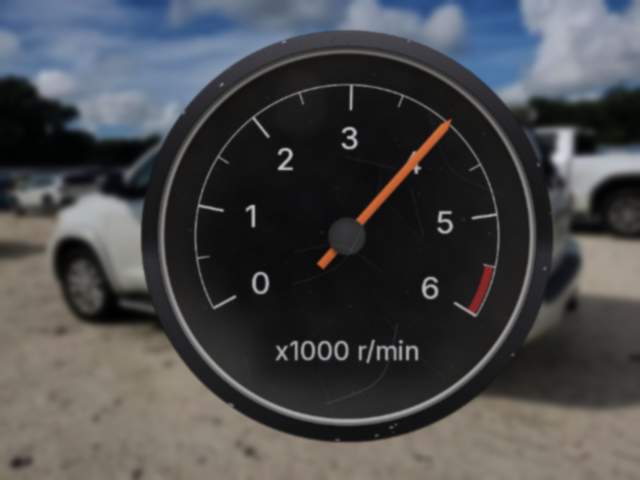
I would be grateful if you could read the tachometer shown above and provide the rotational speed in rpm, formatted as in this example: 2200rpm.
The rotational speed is 4000rpm
